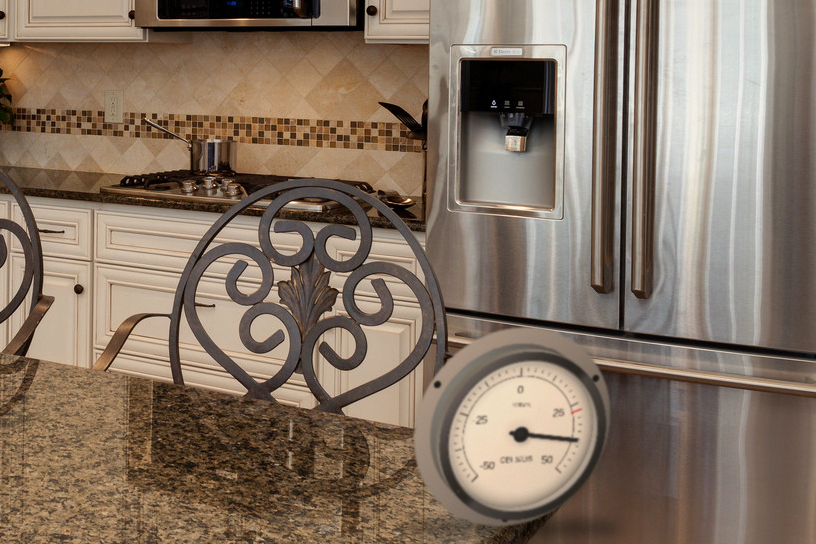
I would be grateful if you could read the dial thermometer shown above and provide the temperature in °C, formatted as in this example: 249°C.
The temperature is 37.5°C
